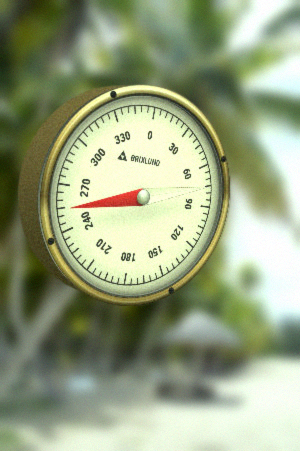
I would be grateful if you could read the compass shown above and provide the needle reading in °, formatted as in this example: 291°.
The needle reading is 255°
